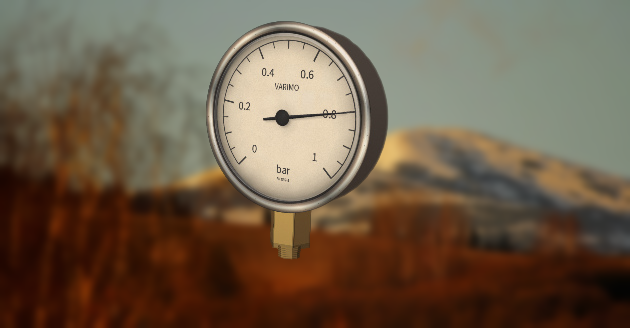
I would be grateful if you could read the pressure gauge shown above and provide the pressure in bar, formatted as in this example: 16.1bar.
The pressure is 0.8bar
